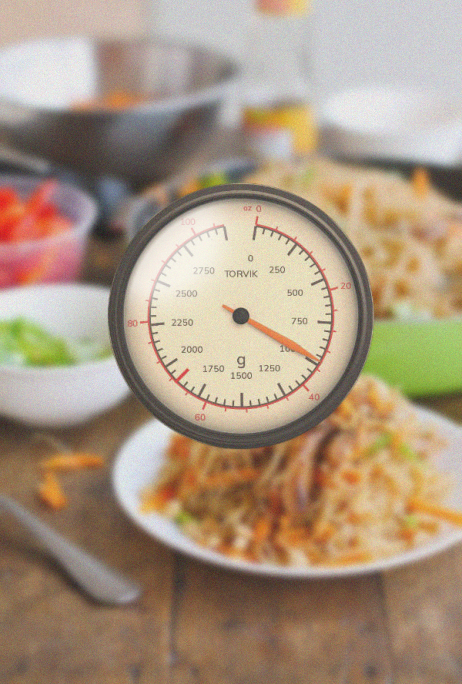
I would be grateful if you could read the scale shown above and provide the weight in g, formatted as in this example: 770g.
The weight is 975g
